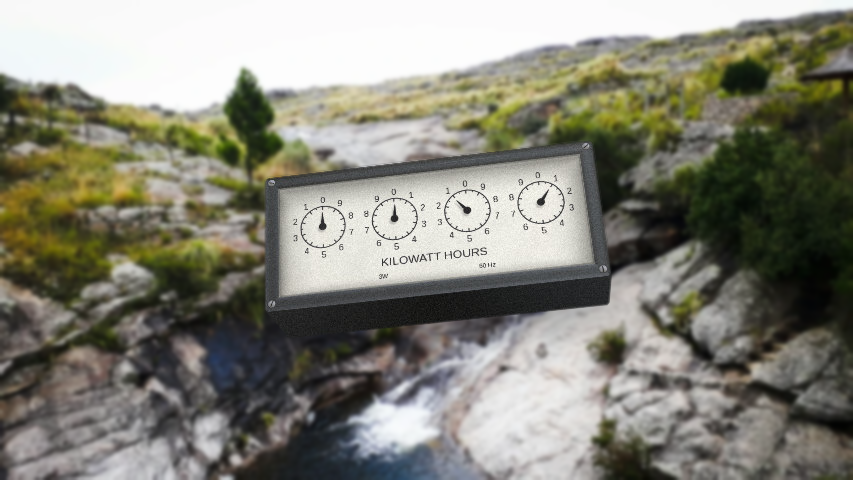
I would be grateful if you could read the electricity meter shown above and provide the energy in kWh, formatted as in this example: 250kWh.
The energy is 11kWh
